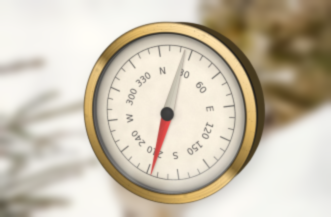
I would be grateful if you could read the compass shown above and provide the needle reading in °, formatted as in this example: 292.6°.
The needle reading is 205°
